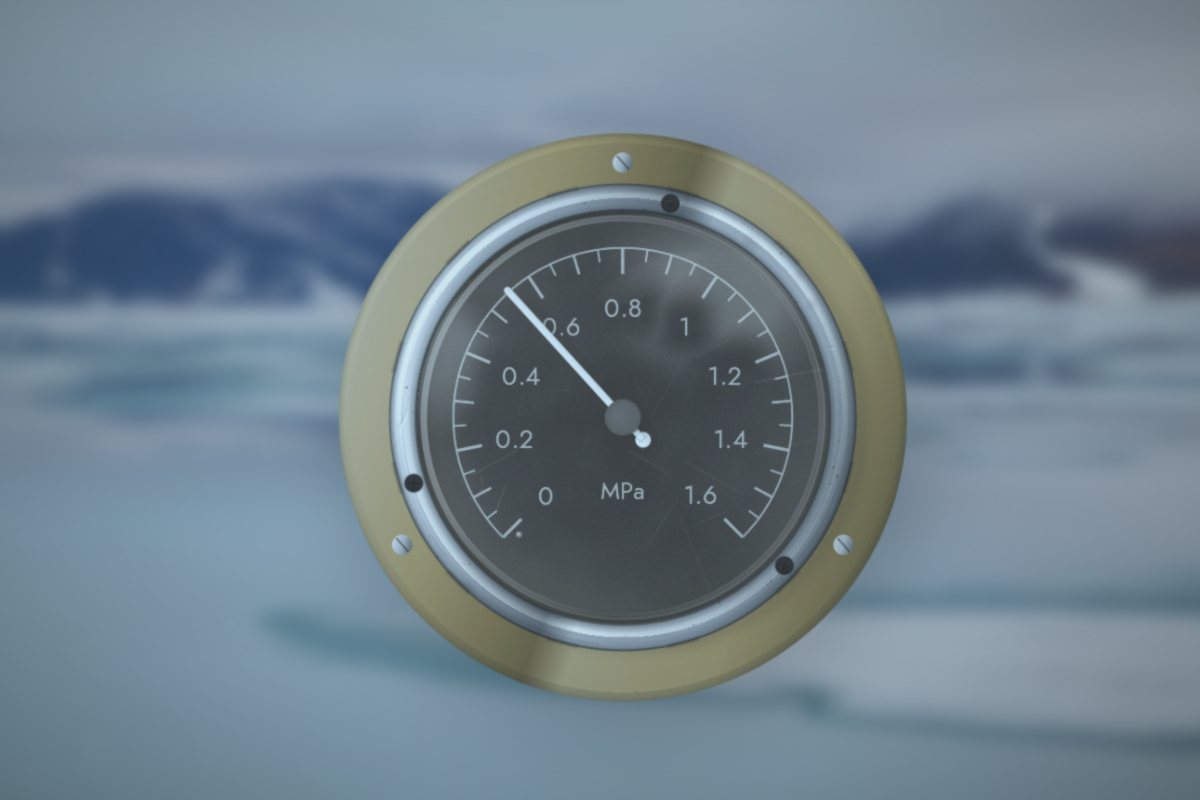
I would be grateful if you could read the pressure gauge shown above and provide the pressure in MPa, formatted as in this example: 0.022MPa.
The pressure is 0.55MPa
